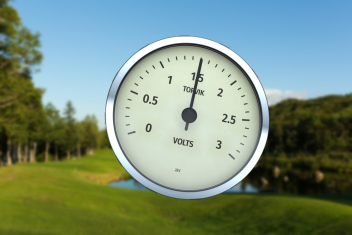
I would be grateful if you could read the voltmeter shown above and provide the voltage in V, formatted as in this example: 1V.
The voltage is 1.5V
